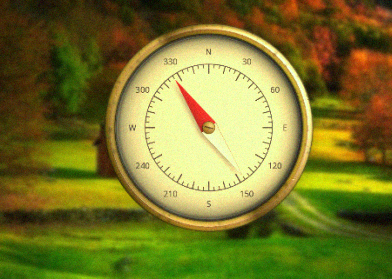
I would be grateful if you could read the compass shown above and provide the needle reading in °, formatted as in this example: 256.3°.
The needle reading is 325°
